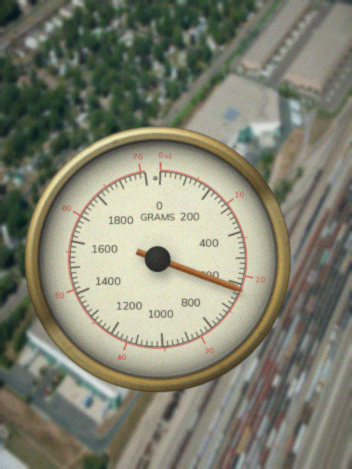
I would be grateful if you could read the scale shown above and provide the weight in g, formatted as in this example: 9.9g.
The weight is 620g
